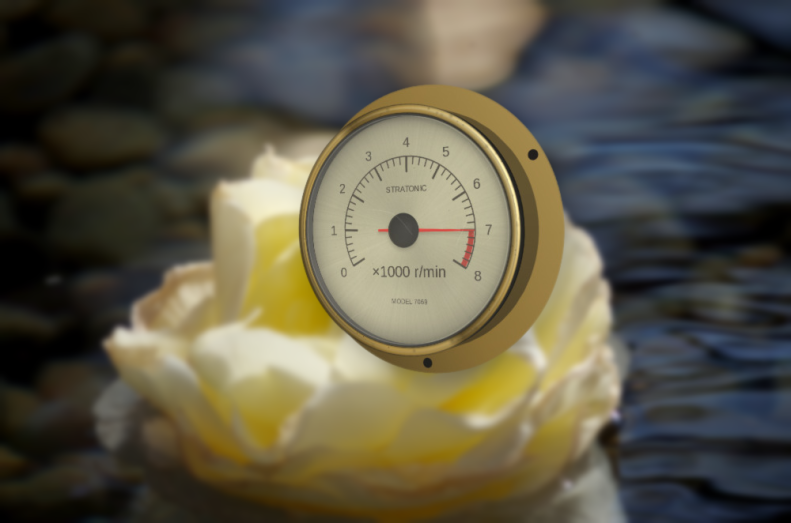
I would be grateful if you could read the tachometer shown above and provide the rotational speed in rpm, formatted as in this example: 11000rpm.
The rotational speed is 7000rpm
